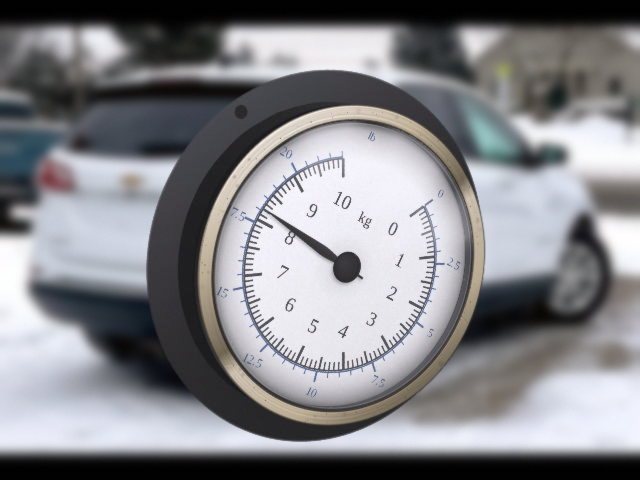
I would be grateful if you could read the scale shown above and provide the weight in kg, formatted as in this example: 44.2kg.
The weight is 8.2kg
